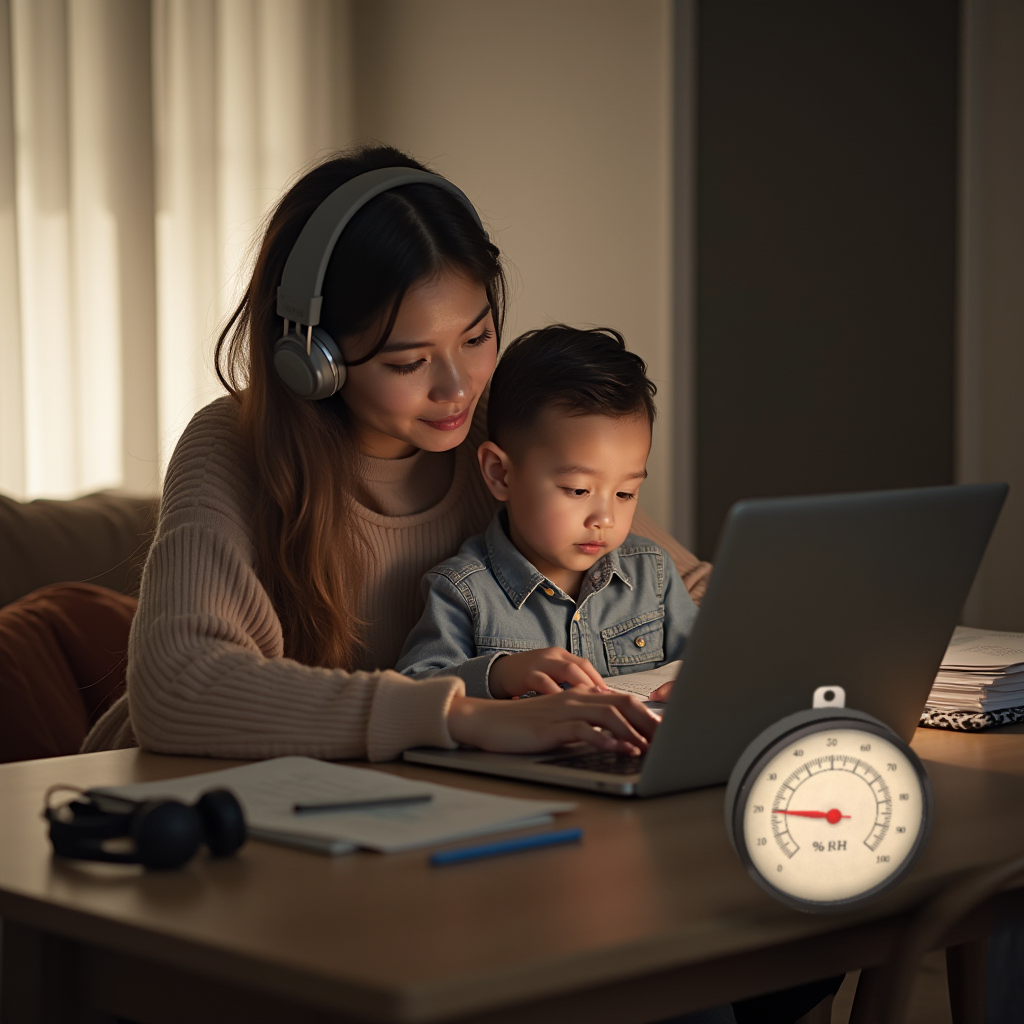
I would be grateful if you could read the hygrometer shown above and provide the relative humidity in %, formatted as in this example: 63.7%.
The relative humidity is 20%
